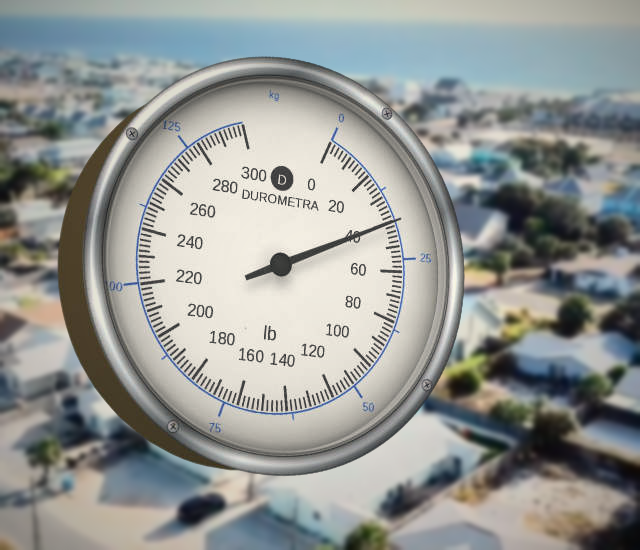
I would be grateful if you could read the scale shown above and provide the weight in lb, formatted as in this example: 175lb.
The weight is 40lb
